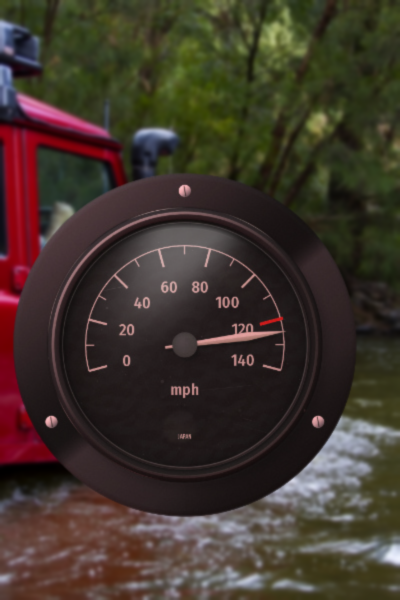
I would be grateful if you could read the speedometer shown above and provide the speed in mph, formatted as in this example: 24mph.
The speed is 125mph
